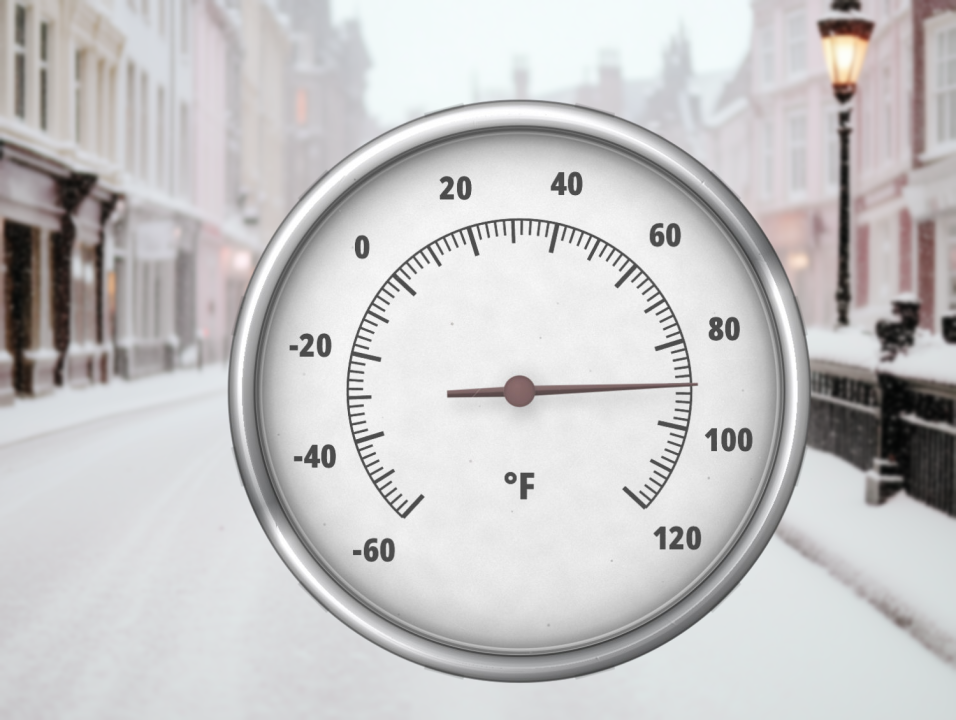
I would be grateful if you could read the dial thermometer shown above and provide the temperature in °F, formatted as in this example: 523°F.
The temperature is 90°F
